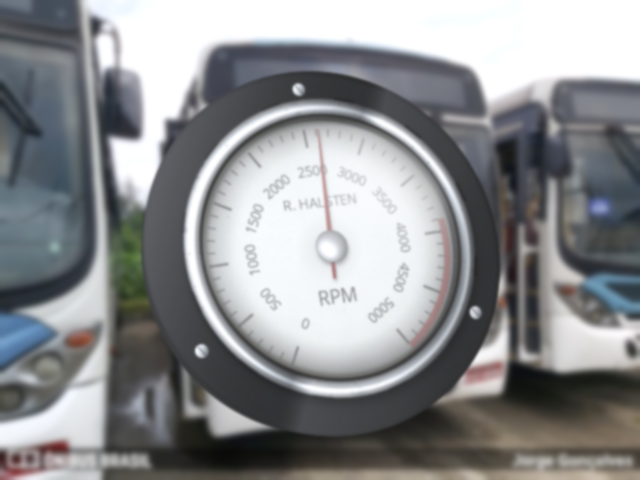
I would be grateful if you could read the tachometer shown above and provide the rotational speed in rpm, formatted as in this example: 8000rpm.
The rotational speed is 2600rpm
